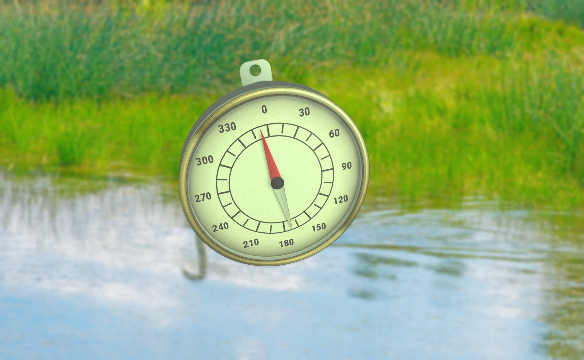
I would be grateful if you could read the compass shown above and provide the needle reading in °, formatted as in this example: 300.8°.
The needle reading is 352.5°
